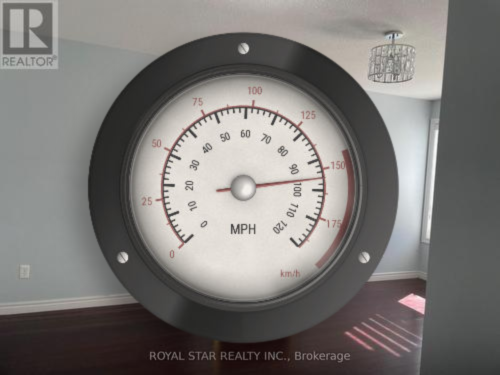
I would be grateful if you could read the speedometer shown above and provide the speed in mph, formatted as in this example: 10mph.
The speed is 96mph
